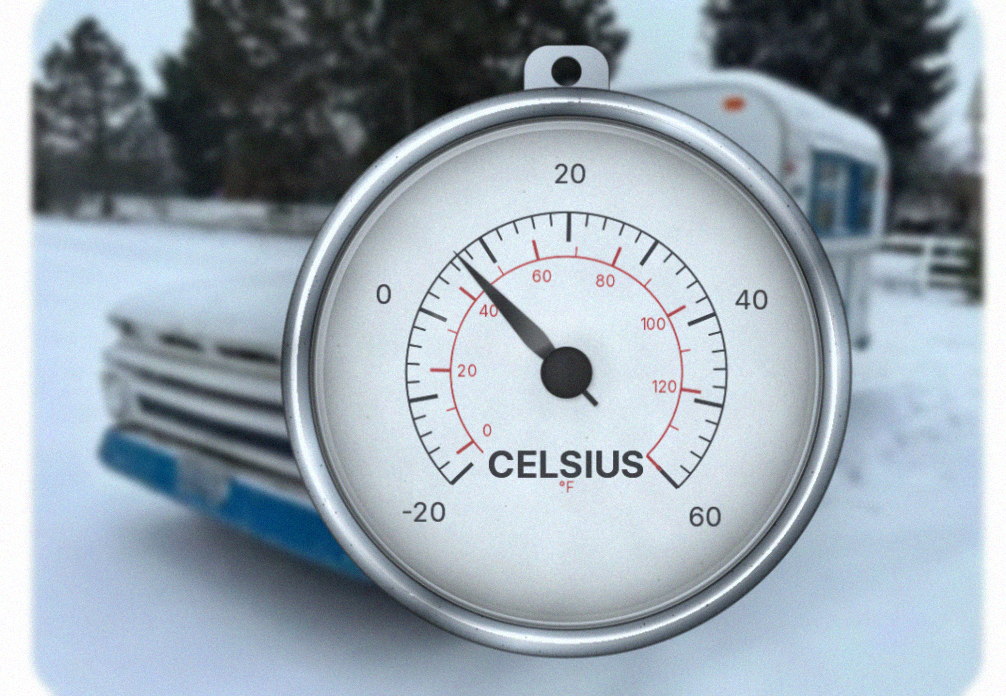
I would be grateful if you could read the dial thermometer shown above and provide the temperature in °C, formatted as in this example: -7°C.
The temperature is 7°C
